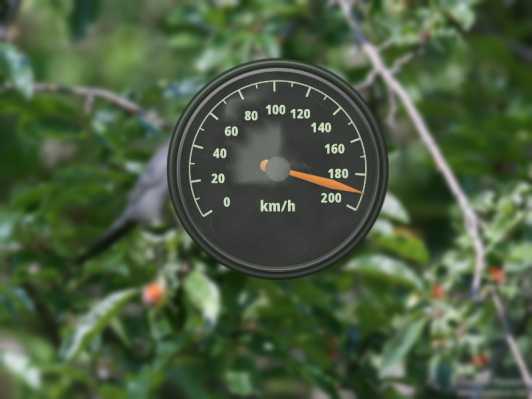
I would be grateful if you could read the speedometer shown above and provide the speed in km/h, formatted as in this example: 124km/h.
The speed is 190km/h
